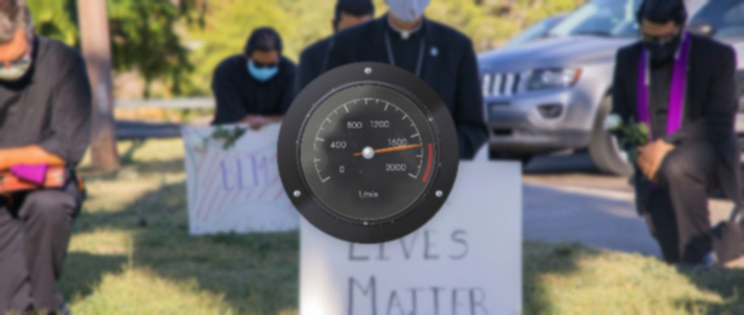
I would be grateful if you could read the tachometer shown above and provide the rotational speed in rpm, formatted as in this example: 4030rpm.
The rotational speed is 1700rpm
